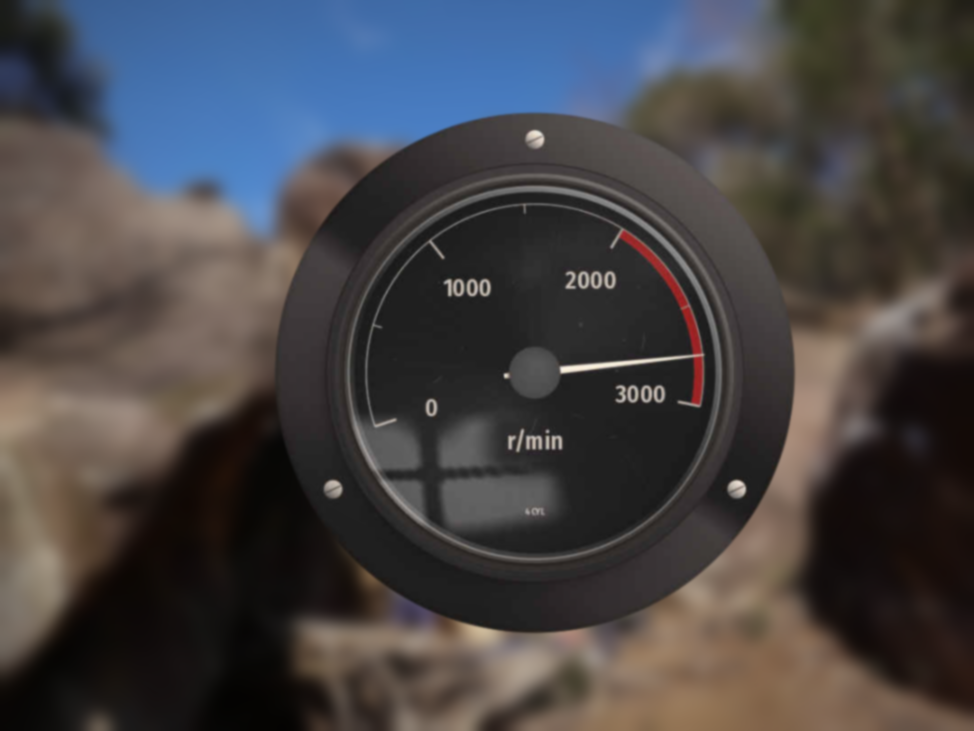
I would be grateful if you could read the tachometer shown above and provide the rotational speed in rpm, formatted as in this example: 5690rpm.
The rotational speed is 2750rpm
